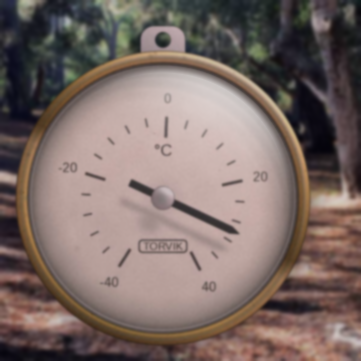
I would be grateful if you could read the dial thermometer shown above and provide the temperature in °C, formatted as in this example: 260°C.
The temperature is 30°C
